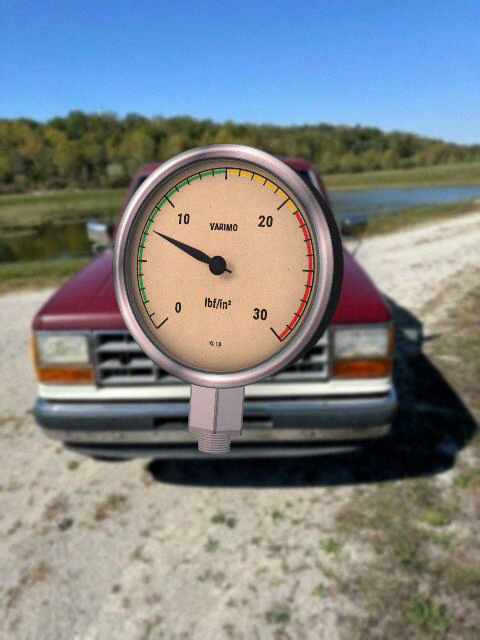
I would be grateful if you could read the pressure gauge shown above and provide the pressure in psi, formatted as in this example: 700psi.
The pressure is 7.5psi
